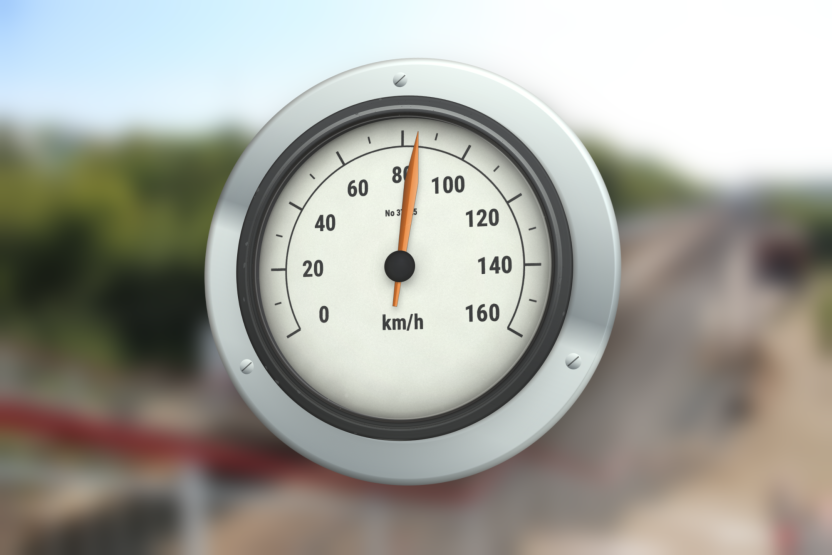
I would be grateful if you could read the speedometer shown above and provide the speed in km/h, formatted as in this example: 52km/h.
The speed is 85km/h
